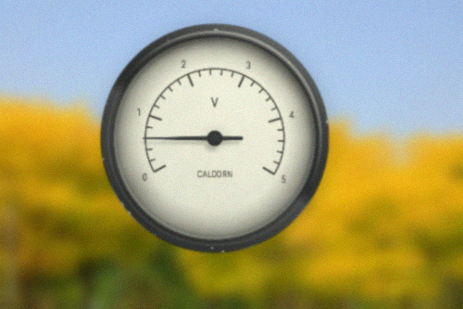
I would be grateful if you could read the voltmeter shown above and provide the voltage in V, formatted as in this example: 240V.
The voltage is 0.6V
